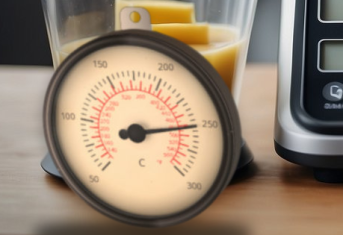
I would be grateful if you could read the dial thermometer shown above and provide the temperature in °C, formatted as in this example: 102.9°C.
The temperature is 250°C
